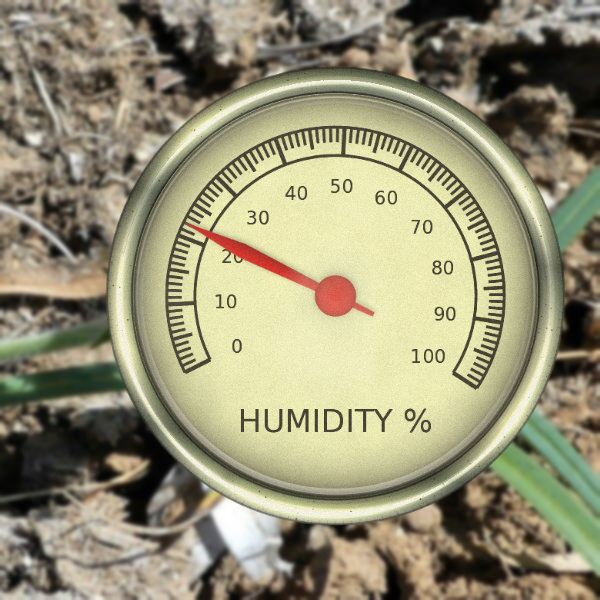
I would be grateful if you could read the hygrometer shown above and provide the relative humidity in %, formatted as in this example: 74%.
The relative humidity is 22%
